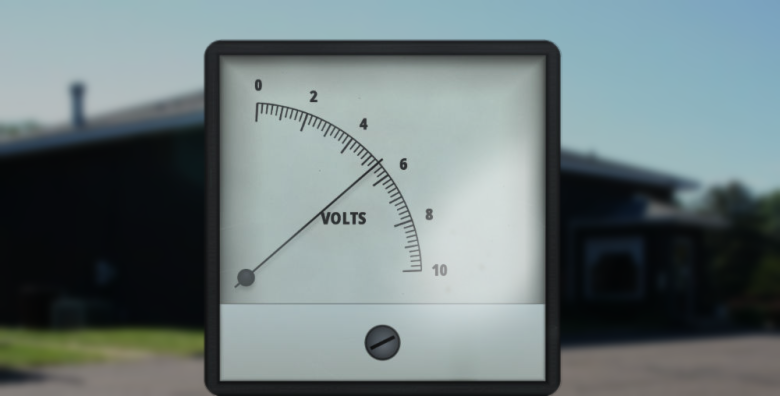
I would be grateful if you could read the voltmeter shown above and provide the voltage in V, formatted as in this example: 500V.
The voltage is 5.4V
